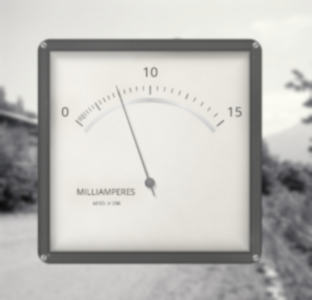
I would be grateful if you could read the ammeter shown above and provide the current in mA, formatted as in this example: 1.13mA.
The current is 7.5mA
